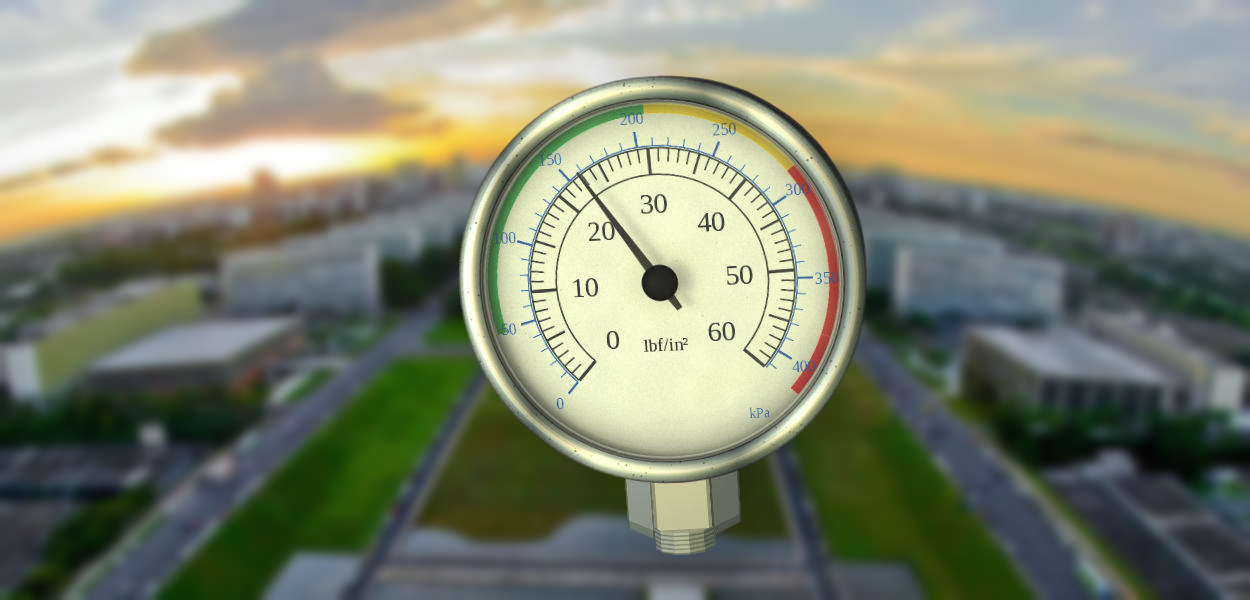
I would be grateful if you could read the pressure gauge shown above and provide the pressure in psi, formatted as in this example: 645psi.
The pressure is 23psi
